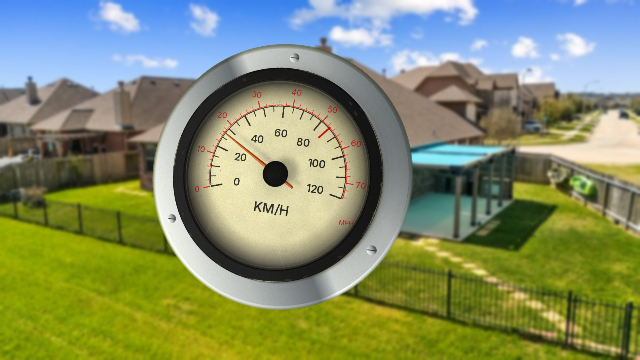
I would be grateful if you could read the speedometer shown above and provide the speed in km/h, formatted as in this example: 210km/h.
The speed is 27.5km/h
